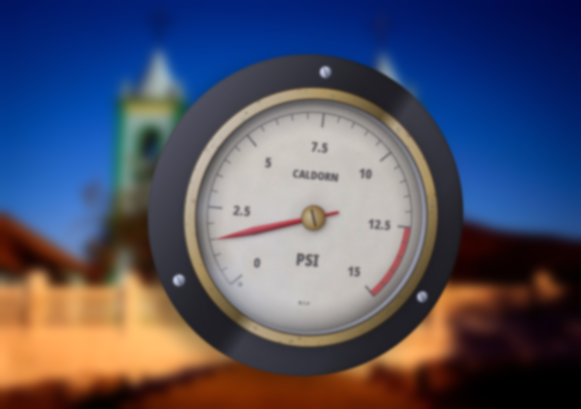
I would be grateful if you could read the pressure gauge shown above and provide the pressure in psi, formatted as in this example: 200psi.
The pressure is 1.5psi
